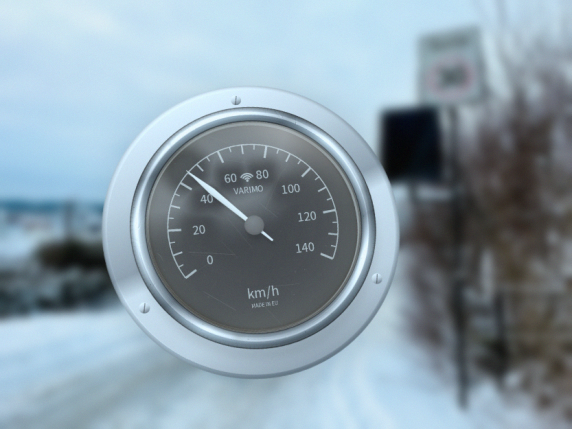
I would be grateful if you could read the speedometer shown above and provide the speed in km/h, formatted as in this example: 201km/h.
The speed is 45km/h
